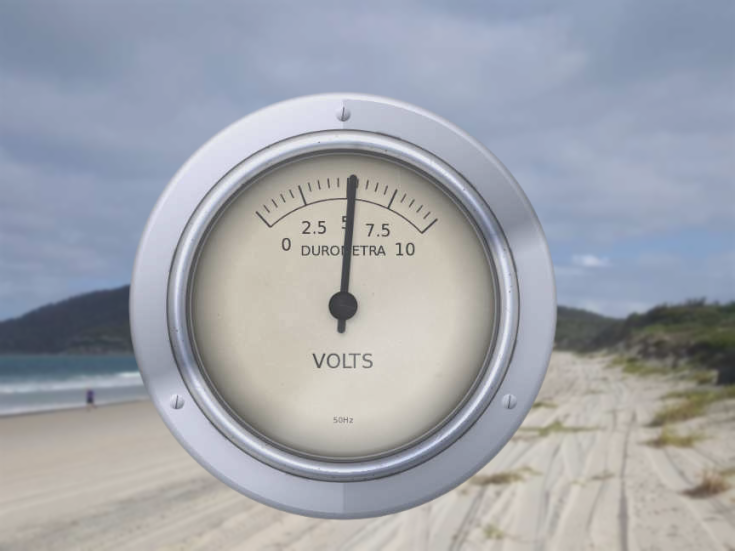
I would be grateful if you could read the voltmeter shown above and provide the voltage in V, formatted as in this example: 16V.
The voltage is 5.25V
